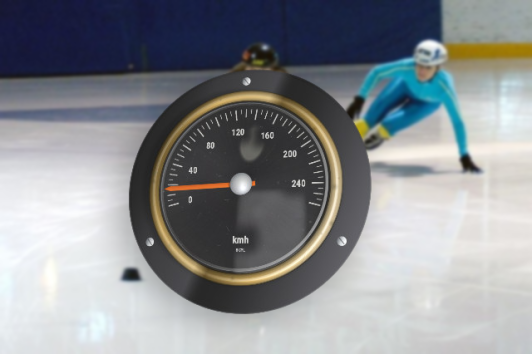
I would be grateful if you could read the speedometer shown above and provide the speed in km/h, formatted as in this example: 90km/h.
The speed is 15km/h
